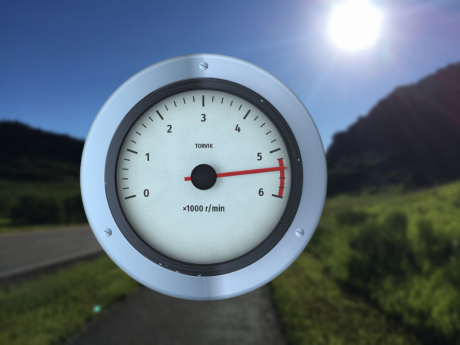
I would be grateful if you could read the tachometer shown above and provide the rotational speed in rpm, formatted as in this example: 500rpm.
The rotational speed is 5400rpm
